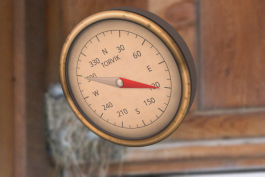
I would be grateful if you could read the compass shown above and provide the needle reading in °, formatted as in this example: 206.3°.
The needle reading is 120°
